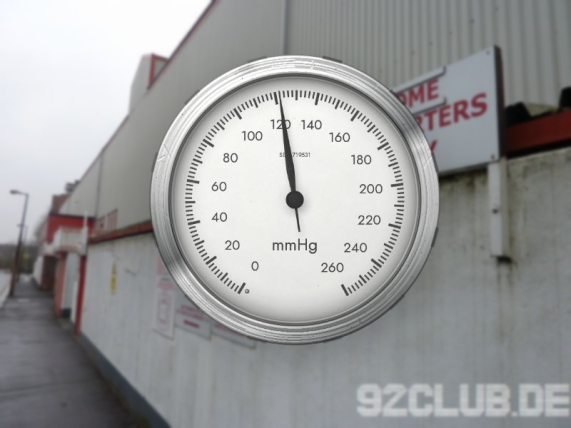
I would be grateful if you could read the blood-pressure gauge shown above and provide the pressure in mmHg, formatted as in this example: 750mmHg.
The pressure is 122mmHg
